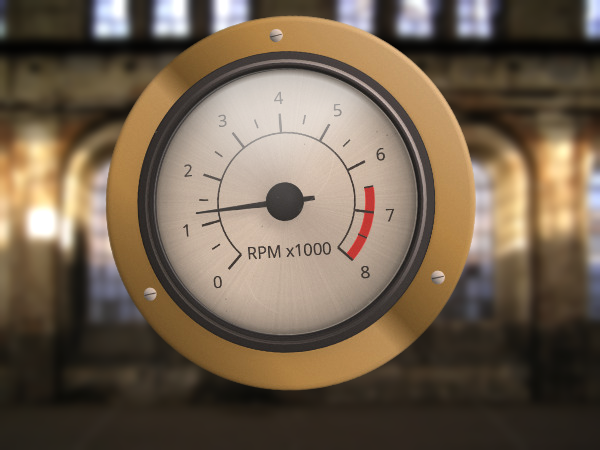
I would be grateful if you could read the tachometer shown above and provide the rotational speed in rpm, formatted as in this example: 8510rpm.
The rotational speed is 1250rpm
